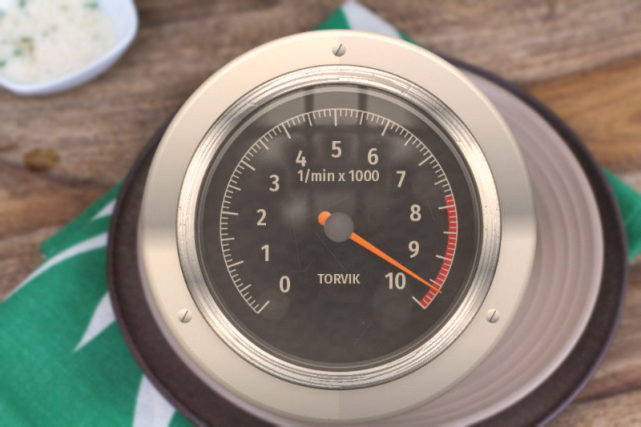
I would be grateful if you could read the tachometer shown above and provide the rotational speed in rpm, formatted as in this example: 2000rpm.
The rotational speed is 9600rpm
